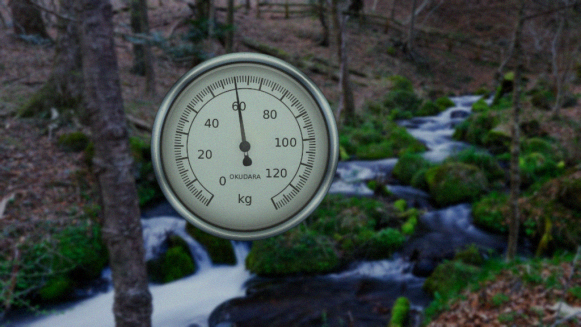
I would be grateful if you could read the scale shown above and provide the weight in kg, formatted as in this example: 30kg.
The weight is 60kg
